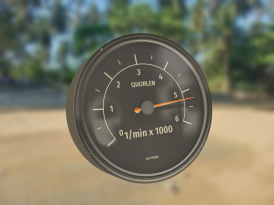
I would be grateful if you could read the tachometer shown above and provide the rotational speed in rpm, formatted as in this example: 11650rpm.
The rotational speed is 5250rpm
